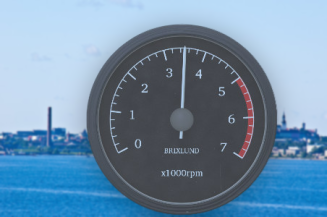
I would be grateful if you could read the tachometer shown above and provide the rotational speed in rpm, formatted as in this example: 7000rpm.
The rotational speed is 3500rpm
